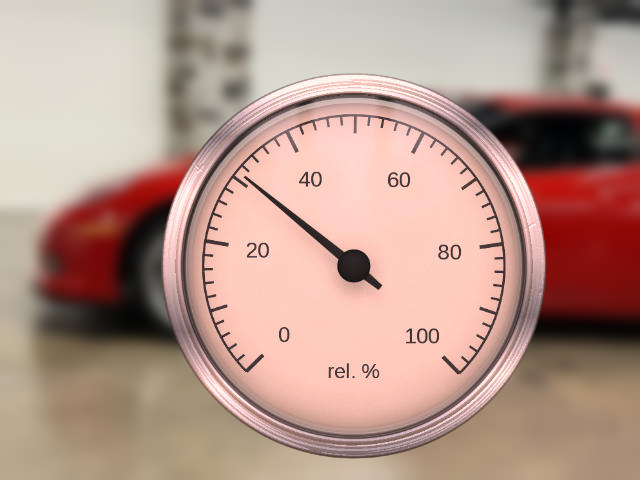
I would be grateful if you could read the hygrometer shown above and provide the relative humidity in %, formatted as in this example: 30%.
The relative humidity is 31%
